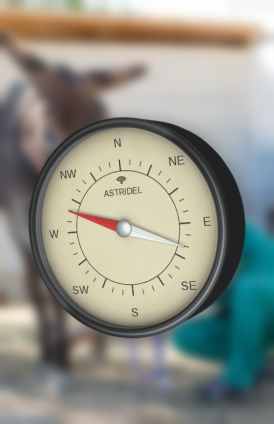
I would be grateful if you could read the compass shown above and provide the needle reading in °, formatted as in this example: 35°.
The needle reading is 290°
